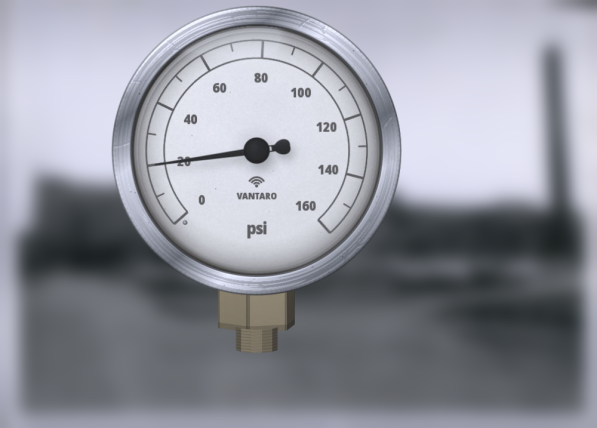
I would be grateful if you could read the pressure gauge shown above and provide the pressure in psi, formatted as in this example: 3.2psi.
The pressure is 20psi
